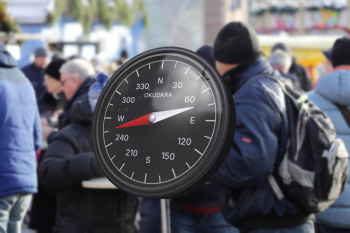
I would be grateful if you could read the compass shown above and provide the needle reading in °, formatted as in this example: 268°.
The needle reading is 255°
